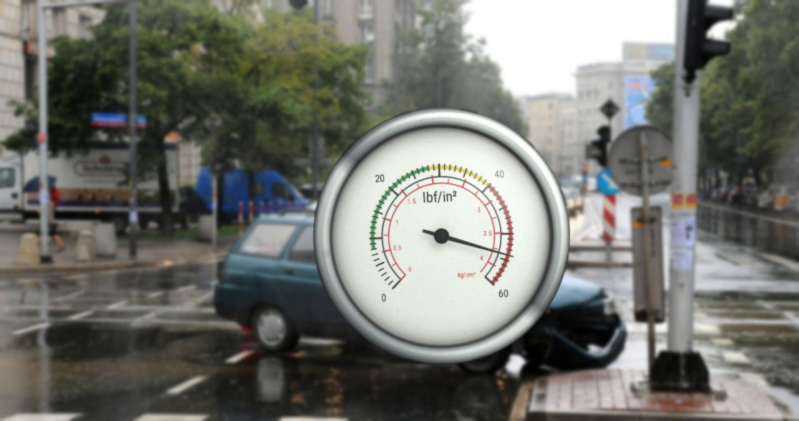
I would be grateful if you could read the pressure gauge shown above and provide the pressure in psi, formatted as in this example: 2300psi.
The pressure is 54psi
